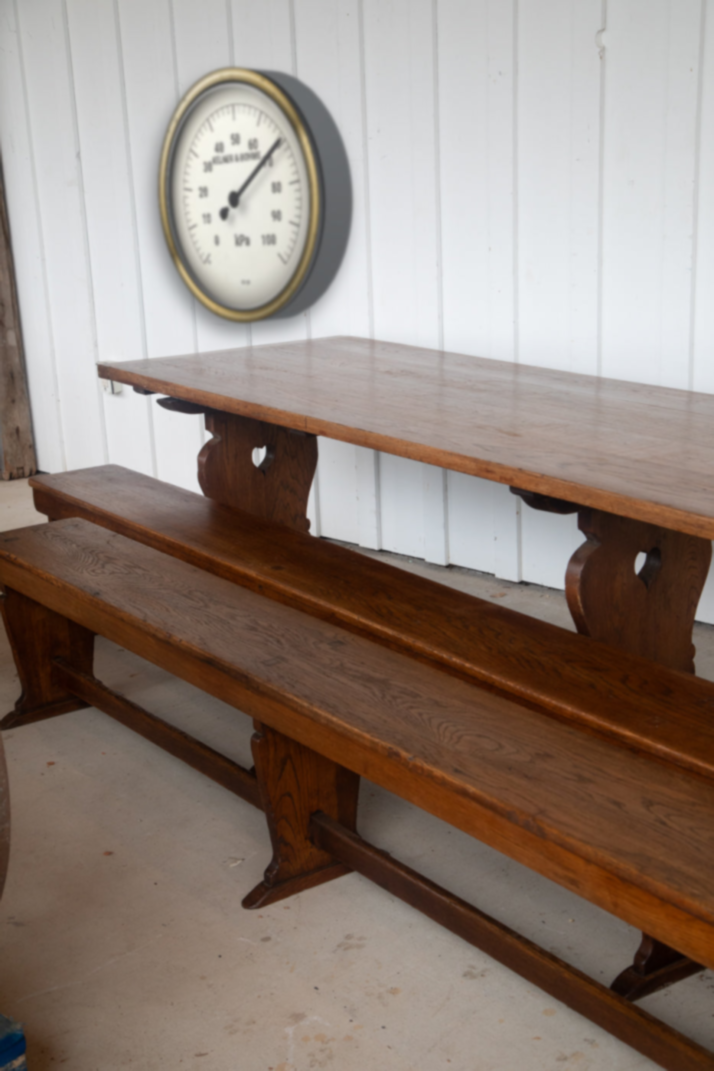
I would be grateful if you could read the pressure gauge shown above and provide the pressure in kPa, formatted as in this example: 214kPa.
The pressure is 70kPa
